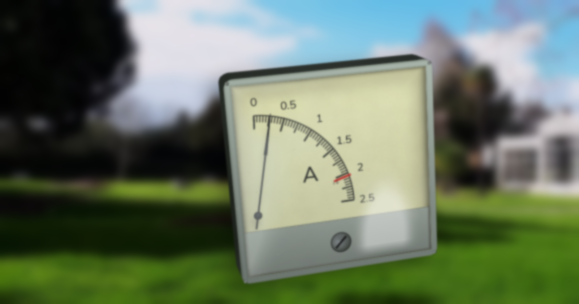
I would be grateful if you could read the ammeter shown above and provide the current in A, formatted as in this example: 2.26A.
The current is 0.25A
